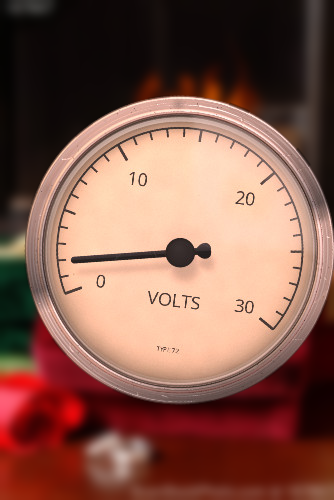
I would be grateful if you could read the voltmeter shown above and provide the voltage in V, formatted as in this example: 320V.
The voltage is 2V
